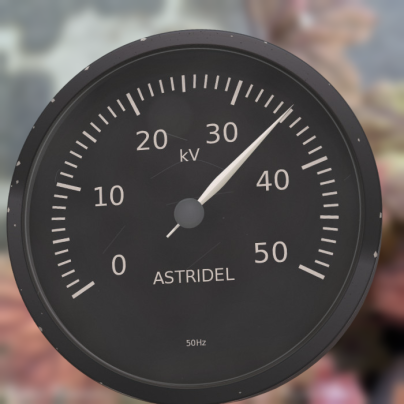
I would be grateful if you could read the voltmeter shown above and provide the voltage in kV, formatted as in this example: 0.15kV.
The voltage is 35kV
